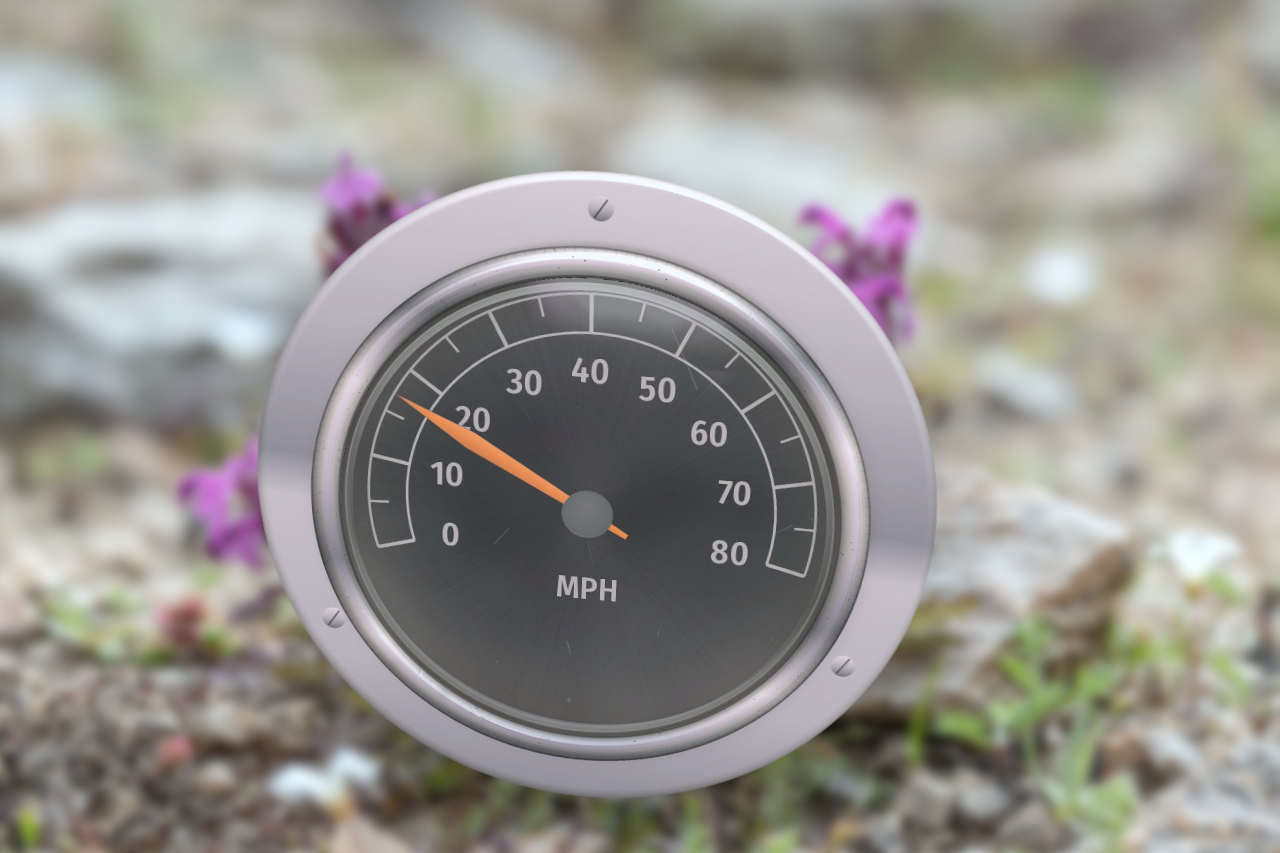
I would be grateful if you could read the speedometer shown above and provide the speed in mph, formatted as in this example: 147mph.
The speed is 17.5mph
